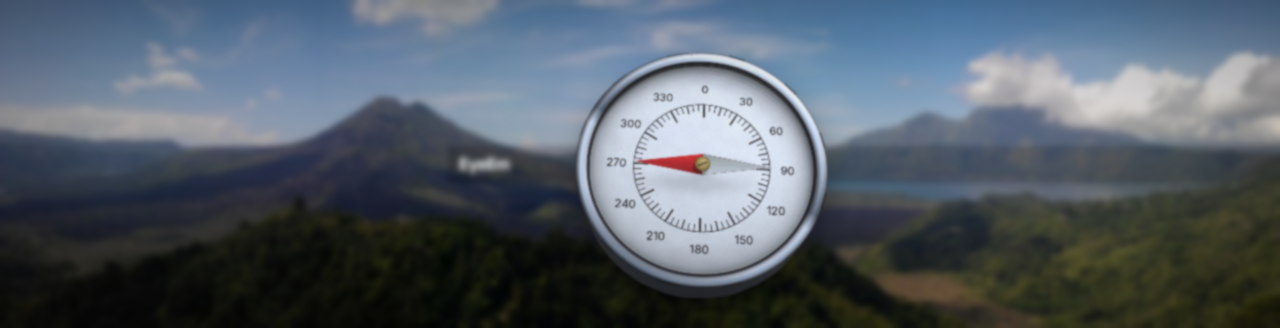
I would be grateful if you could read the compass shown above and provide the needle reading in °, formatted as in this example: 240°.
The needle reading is 270°
